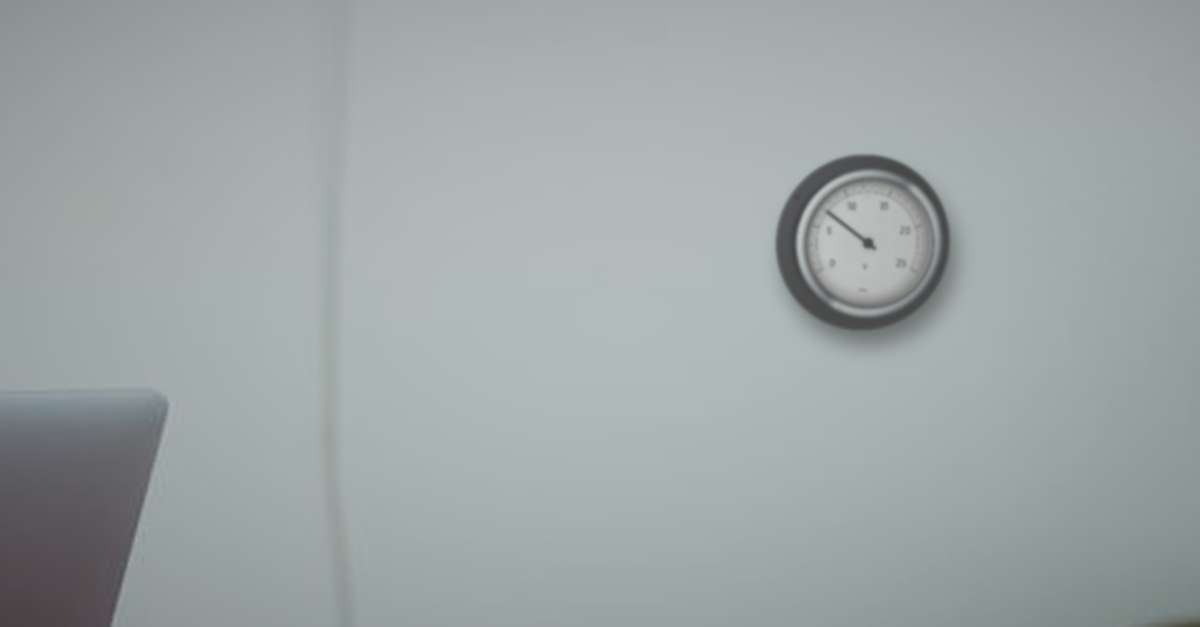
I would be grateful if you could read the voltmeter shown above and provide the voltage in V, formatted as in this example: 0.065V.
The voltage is 7V
